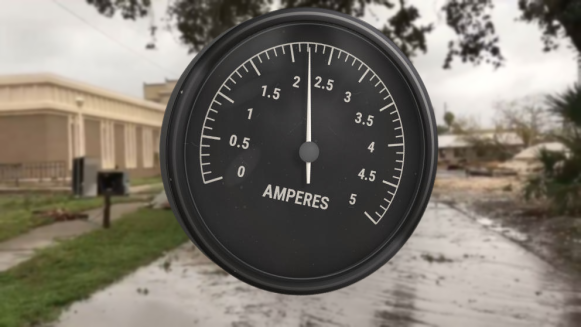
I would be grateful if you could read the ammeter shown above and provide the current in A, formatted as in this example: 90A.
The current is 2.2A
